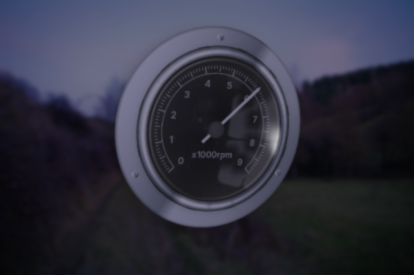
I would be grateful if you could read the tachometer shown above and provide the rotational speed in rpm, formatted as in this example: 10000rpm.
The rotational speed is 6000rpm
